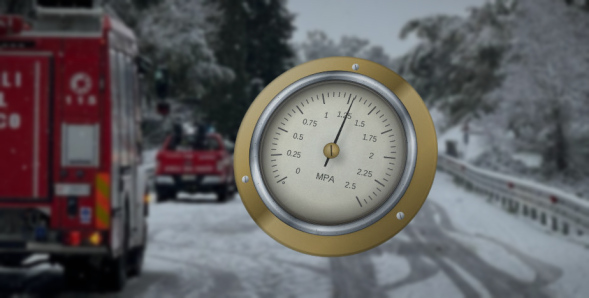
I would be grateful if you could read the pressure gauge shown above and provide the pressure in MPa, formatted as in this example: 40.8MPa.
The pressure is 1.3MPa
